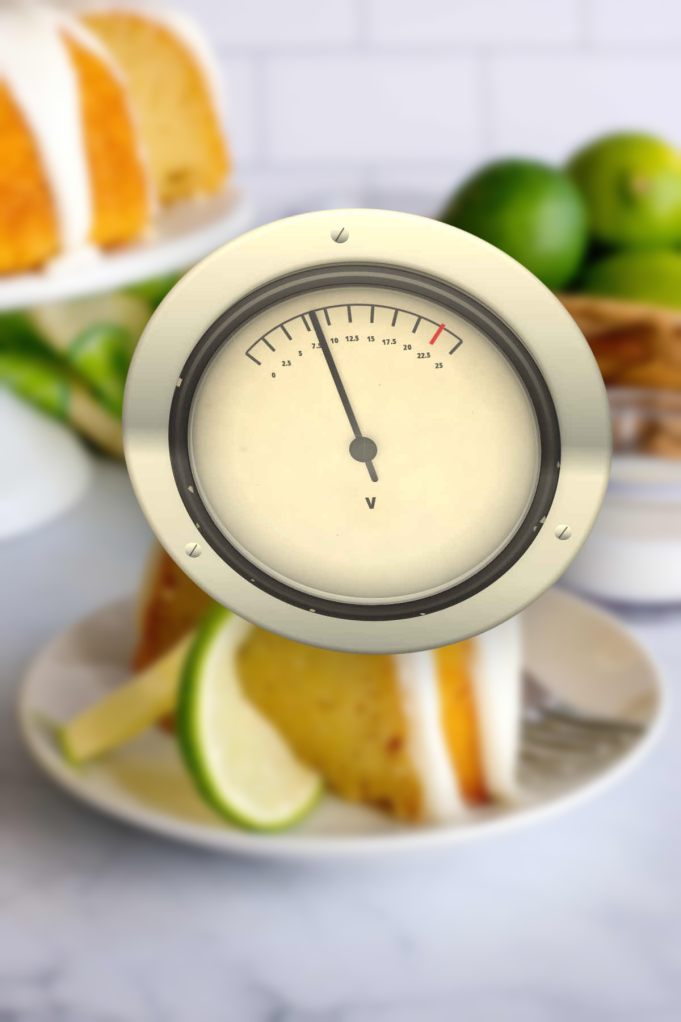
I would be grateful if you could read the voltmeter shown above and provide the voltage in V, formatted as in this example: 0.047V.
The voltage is 8.75V
